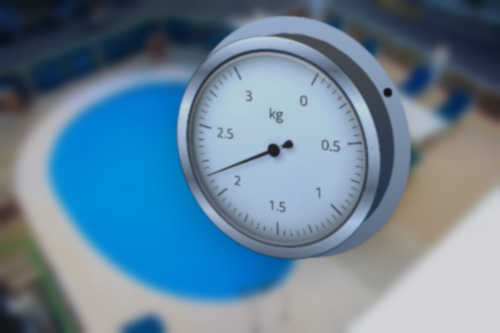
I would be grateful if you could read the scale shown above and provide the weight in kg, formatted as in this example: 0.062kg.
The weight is 2.15kg
